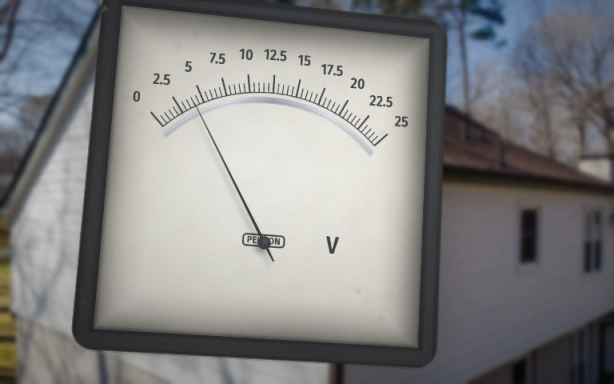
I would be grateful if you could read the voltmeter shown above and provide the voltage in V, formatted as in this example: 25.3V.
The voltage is 4V
